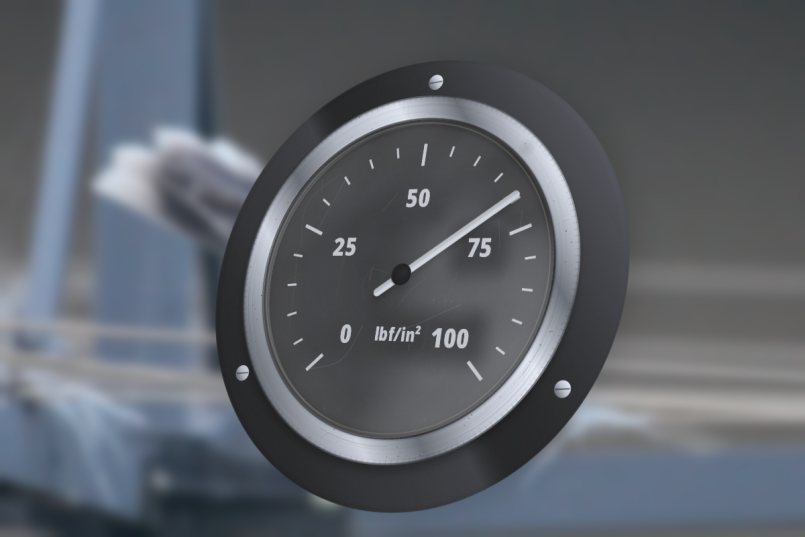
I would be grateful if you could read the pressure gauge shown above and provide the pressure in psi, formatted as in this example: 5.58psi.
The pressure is 70psi
